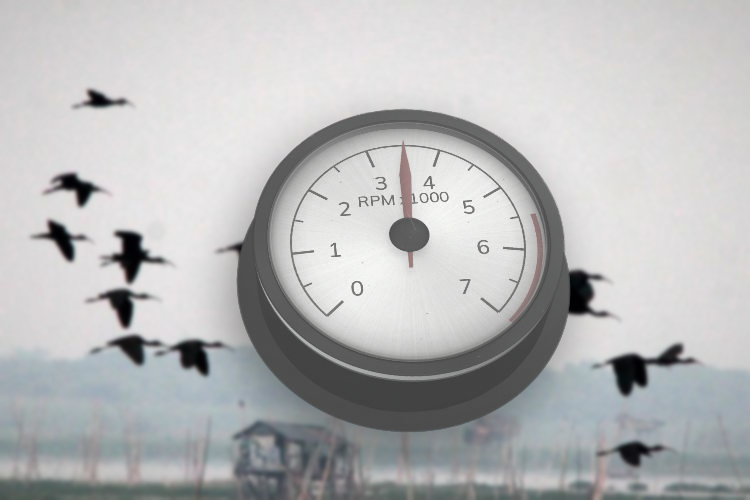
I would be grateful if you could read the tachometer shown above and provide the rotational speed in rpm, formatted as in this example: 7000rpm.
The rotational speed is 3500rpm
